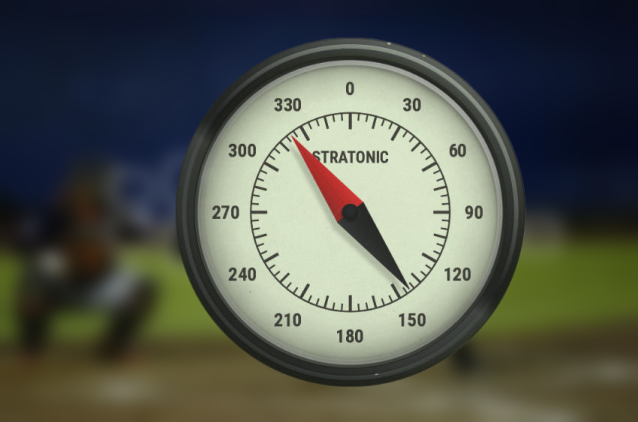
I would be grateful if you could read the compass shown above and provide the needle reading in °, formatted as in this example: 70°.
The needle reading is 322.5°
